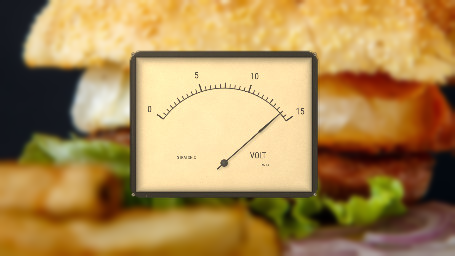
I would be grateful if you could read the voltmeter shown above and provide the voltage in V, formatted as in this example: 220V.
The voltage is 14V
